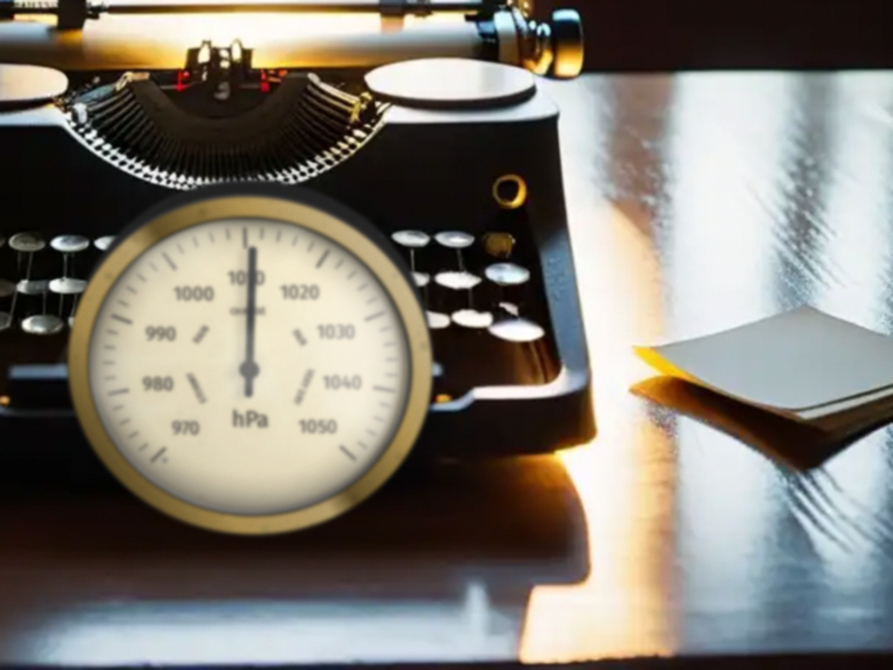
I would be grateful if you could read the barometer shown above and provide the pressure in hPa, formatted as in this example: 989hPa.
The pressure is 1011hPa
